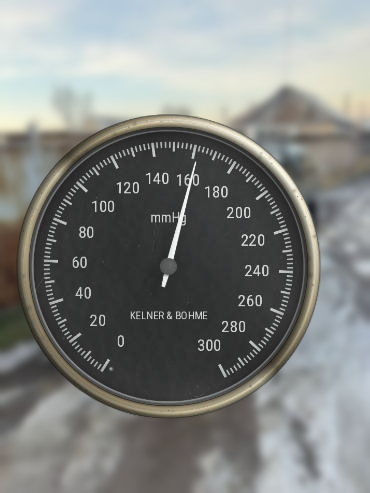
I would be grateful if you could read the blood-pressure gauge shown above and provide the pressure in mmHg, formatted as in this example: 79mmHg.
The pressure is 162mmHg
